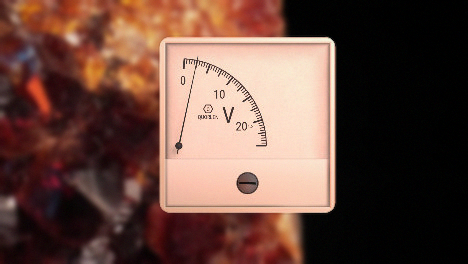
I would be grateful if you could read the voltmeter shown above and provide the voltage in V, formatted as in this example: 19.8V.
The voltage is 2.5V
